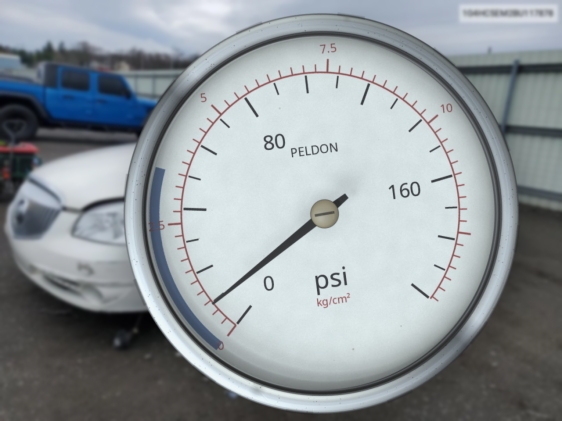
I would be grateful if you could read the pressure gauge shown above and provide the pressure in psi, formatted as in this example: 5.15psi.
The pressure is 10psi
